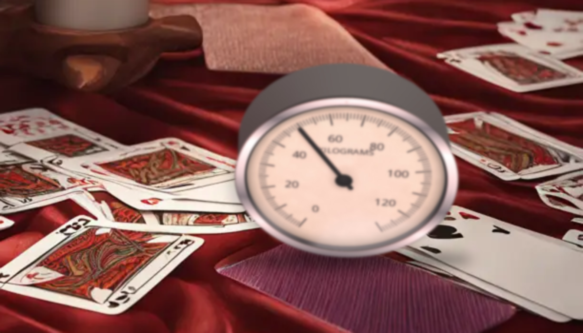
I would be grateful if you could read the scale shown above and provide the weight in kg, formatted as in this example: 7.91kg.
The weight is 50kg
